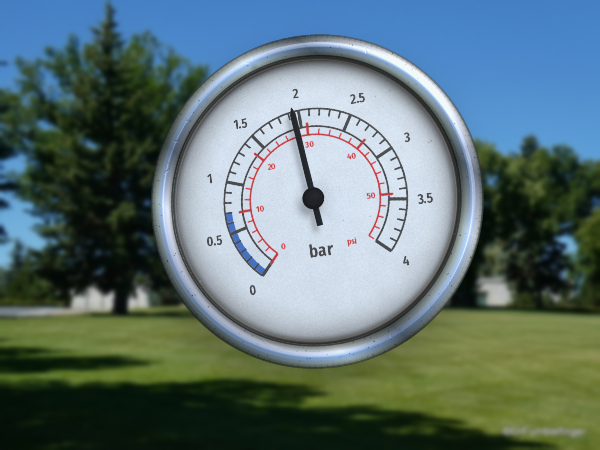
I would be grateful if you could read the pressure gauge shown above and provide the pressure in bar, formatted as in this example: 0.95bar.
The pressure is 1.95bar
